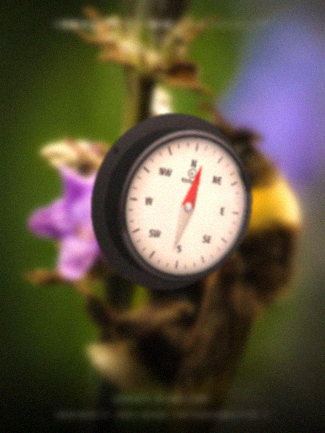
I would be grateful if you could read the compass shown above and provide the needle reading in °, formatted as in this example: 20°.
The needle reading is 10°
